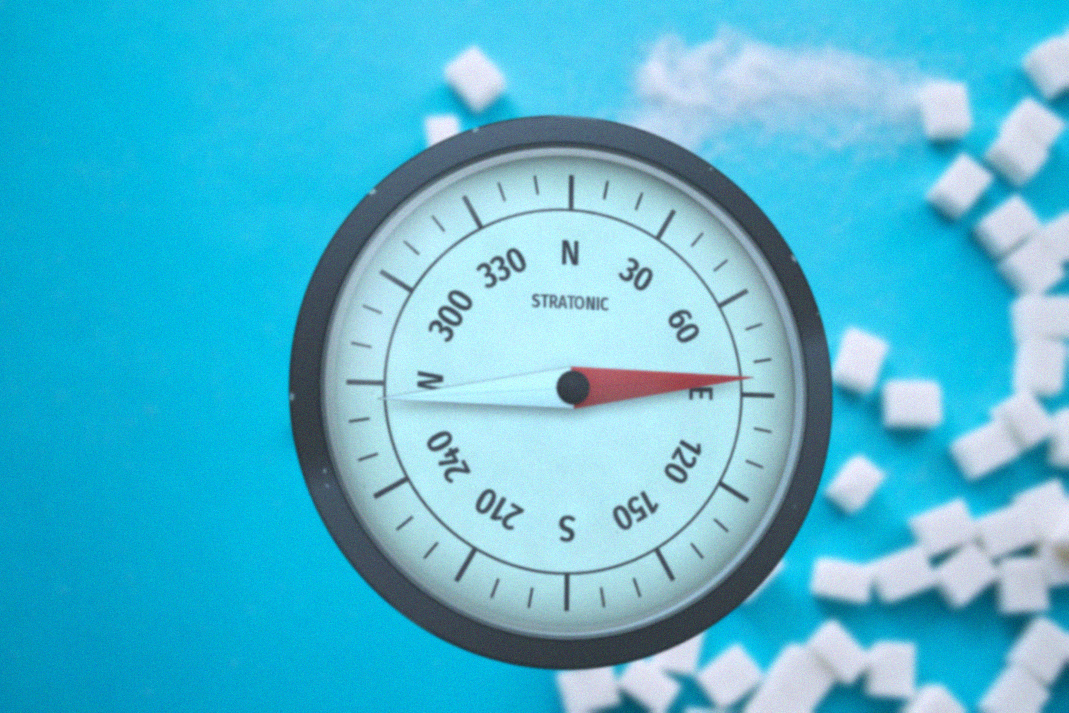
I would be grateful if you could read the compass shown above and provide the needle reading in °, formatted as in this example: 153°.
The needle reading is 85°
